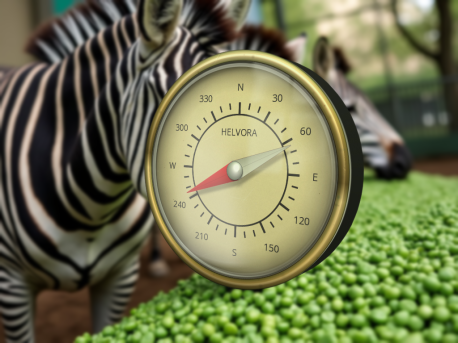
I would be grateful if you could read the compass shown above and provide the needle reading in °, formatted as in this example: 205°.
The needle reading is 245°
